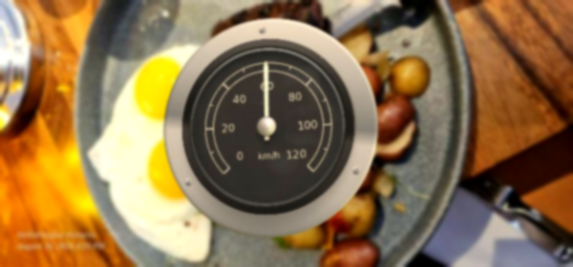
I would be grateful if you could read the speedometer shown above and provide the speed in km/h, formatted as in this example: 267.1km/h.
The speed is 60km/h
